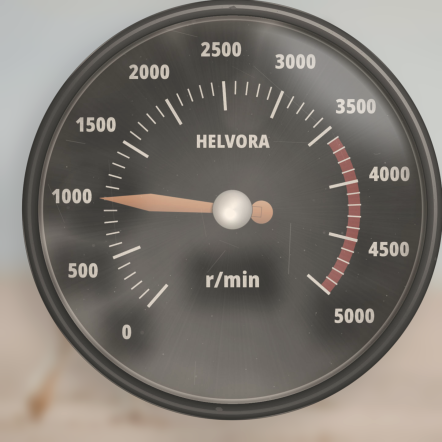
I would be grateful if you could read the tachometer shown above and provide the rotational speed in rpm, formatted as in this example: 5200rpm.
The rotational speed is 1000rpm
